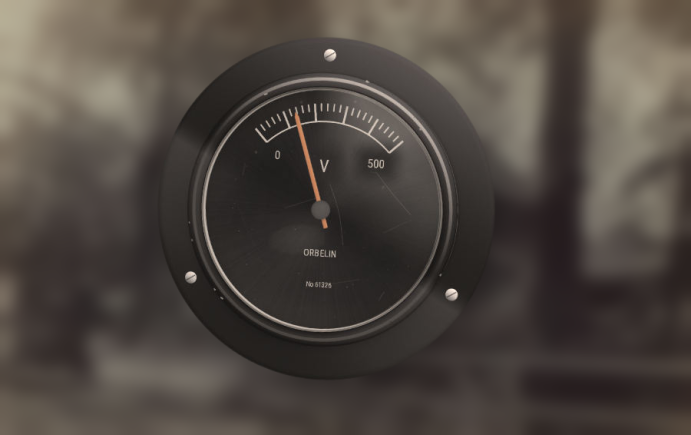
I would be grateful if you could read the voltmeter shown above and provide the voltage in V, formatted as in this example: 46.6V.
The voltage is 140V
